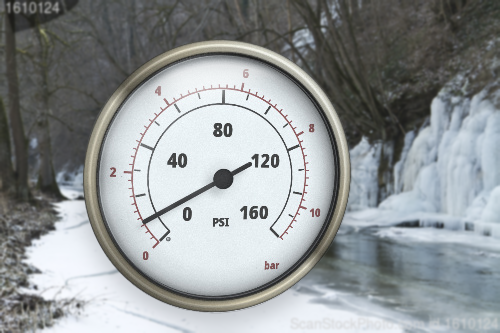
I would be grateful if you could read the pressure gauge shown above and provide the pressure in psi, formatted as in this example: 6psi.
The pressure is 10psi
